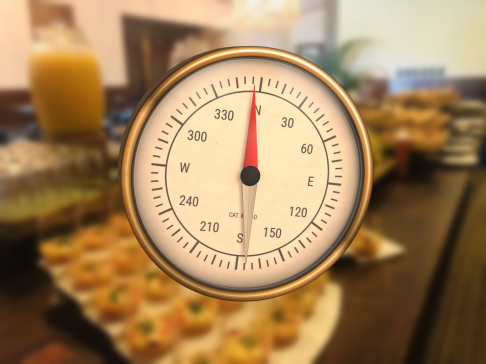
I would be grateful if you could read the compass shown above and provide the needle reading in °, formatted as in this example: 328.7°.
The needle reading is 355°
